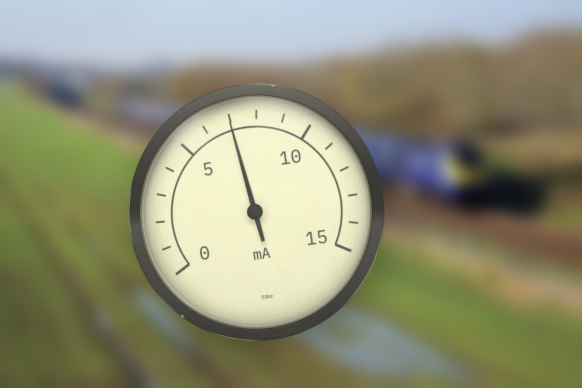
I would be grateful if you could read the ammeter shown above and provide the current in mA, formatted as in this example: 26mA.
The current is 7mA
